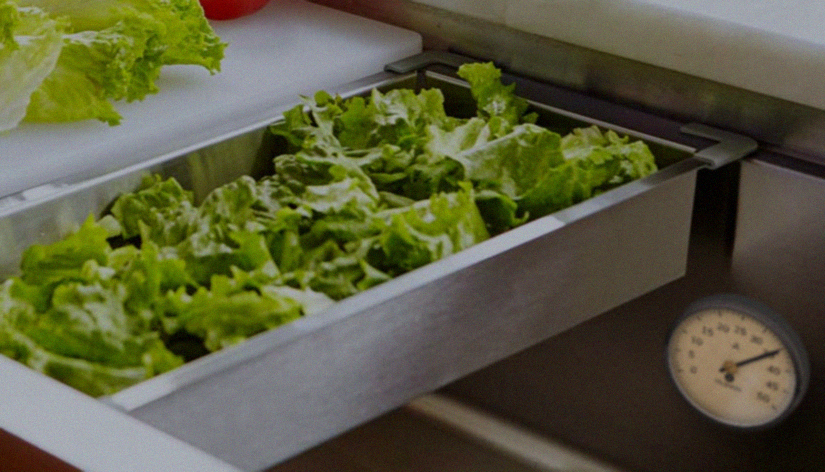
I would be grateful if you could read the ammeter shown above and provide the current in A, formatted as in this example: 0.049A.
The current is 35A
